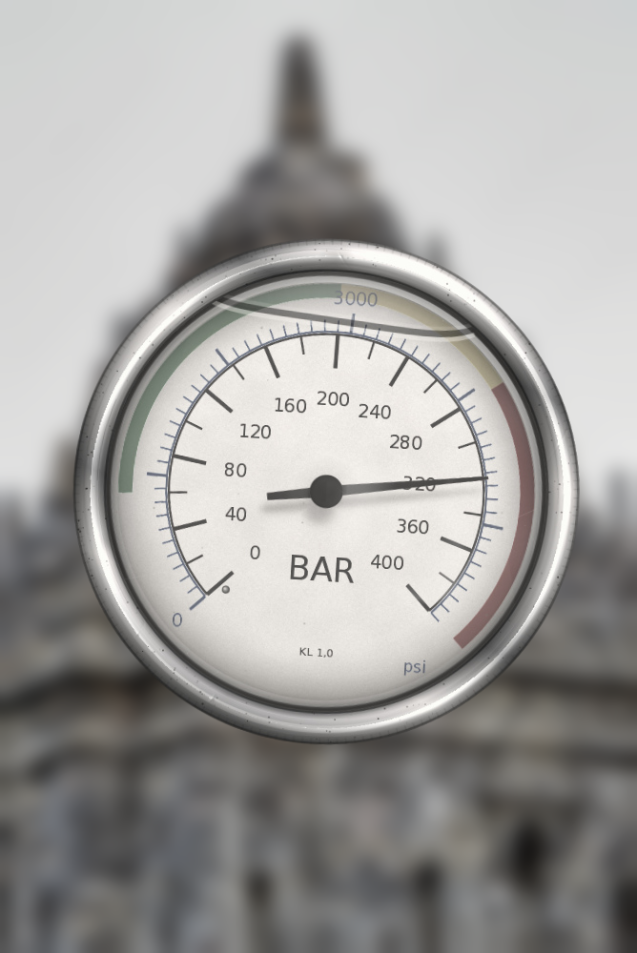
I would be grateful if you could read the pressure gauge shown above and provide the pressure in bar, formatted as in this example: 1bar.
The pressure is 320bar
